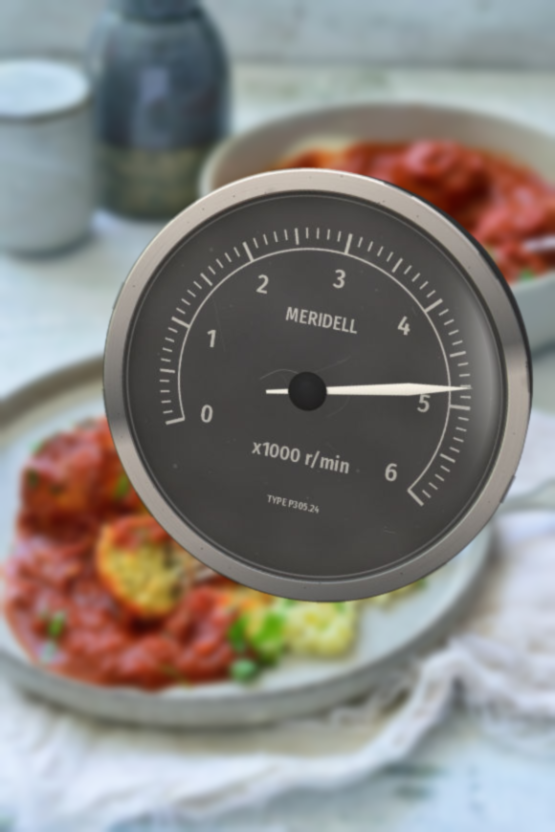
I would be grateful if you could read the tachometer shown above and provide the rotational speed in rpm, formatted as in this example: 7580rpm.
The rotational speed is 4800rpm
